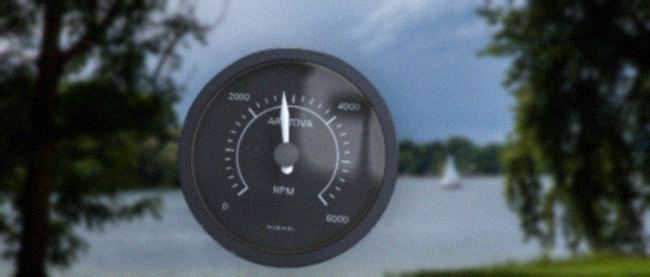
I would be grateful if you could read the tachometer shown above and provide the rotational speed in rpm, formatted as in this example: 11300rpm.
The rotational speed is 2800rpm
